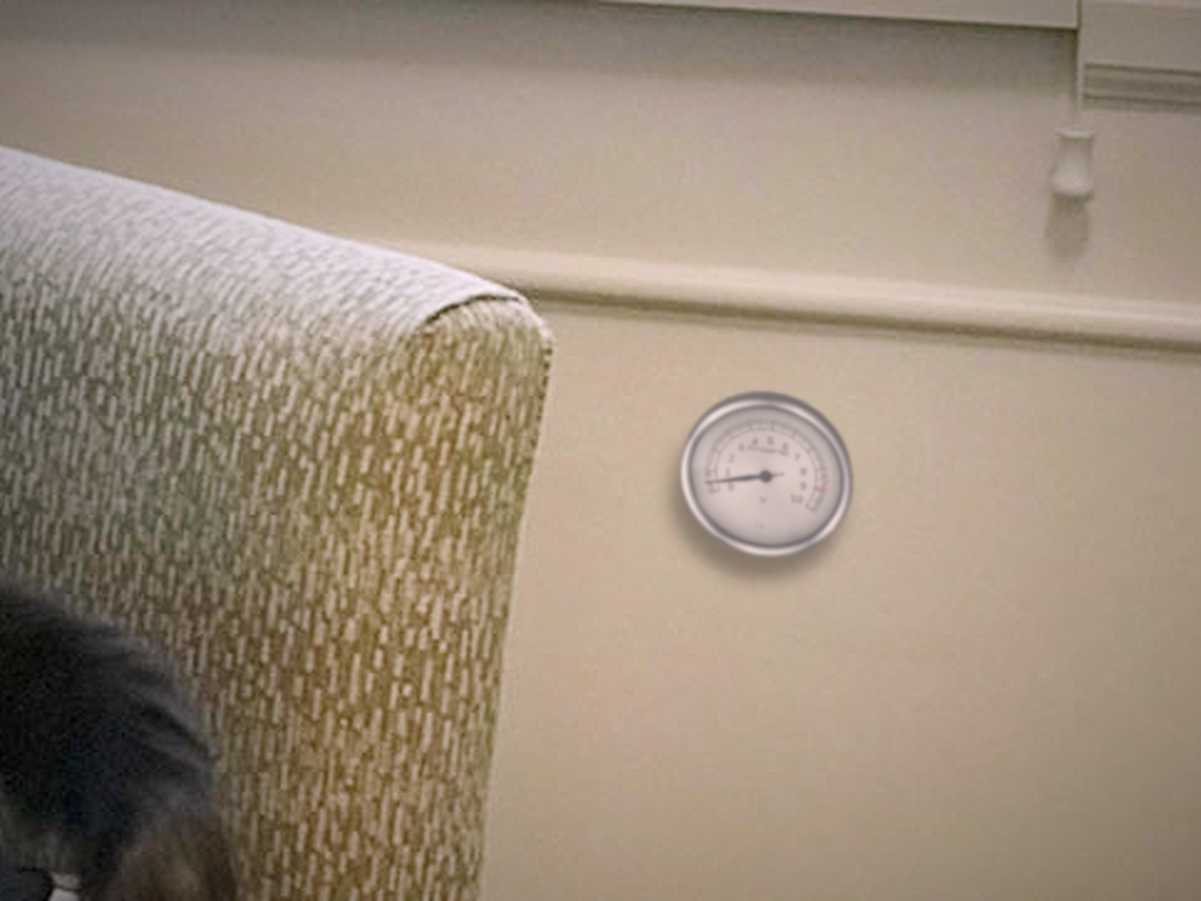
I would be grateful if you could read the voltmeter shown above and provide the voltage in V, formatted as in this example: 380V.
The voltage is 0.5V
